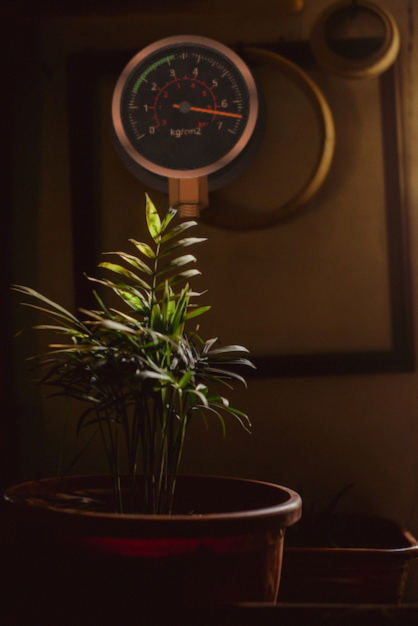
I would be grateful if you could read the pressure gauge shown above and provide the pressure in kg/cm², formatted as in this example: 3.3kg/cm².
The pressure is 6.5kg/cm²
